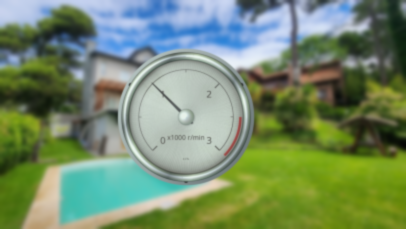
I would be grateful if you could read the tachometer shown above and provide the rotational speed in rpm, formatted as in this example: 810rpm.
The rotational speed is 1000rpm
